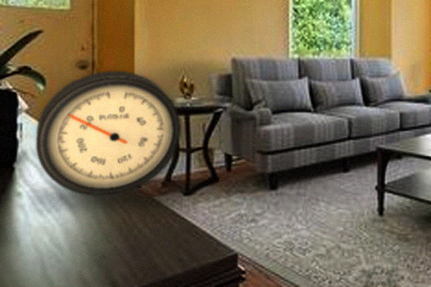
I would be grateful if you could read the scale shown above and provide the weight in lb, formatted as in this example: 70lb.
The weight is 240lb
